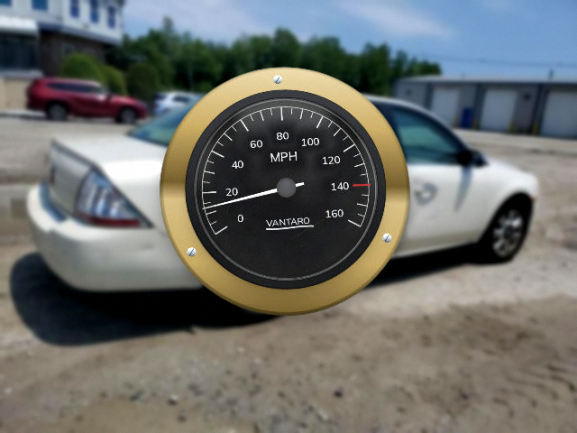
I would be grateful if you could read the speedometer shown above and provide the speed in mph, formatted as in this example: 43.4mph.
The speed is 12.5mph
